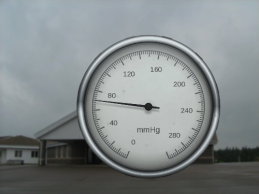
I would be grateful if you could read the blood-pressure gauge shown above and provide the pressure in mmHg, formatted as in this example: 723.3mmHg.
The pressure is 70mmHg
